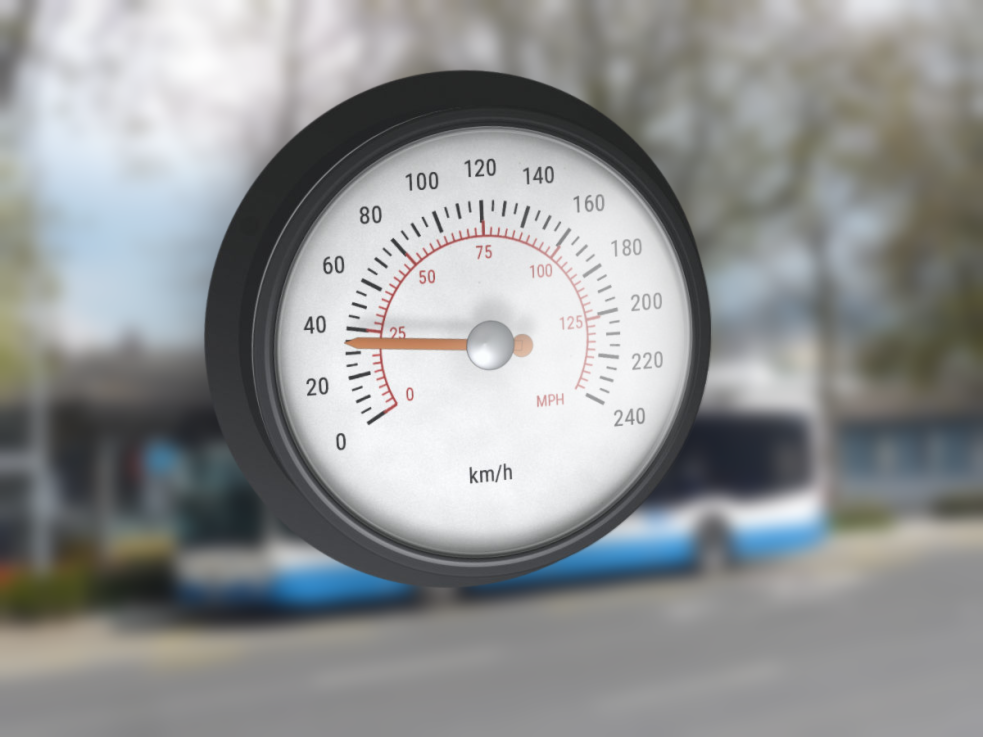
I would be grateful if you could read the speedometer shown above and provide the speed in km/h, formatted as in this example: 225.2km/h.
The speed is 35km/h
